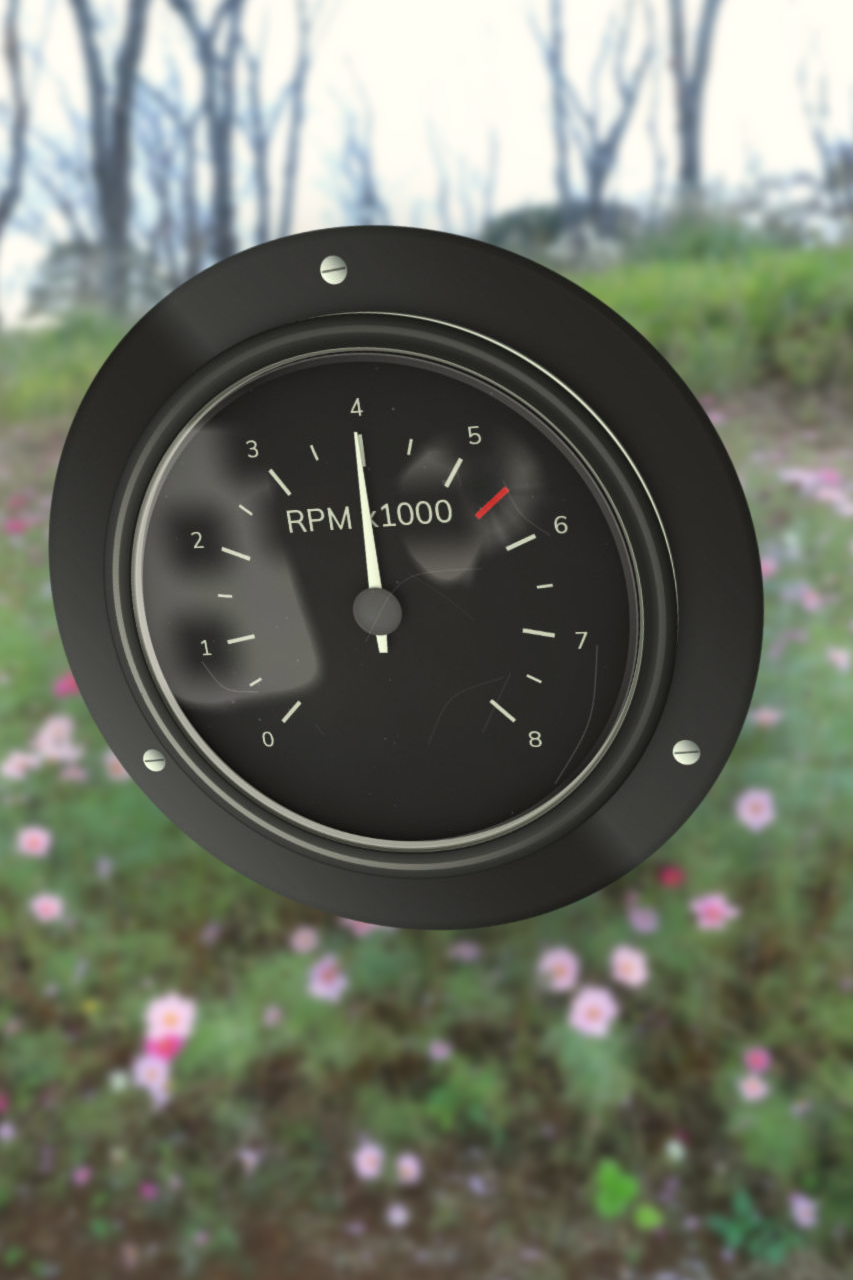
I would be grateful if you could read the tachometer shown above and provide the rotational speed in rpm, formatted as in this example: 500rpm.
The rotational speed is 4000rpm
